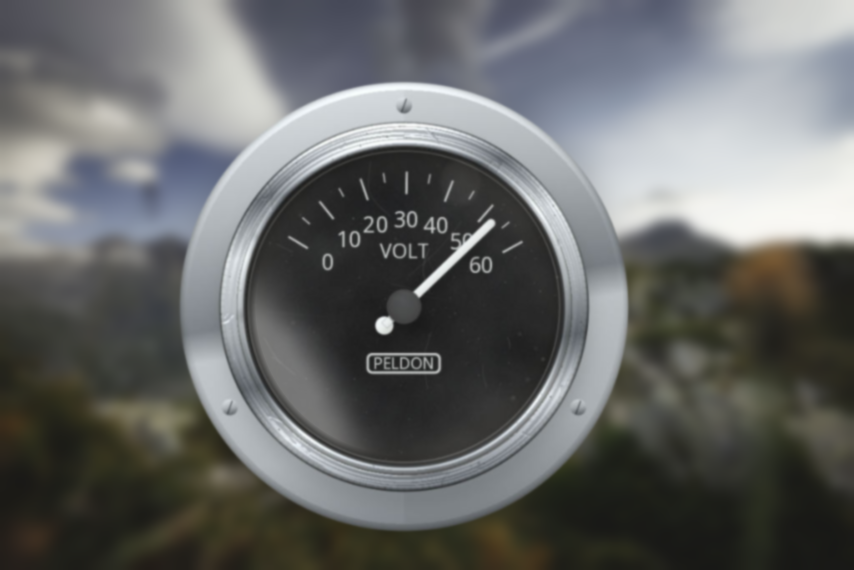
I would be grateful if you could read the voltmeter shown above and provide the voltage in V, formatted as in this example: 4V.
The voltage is 52.5V
